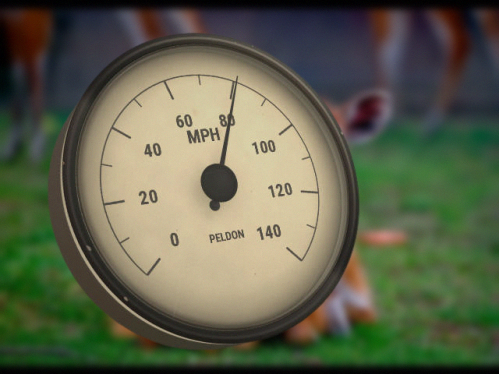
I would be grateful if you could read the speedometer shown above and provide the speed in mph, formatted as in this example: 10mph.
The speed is 80mph
